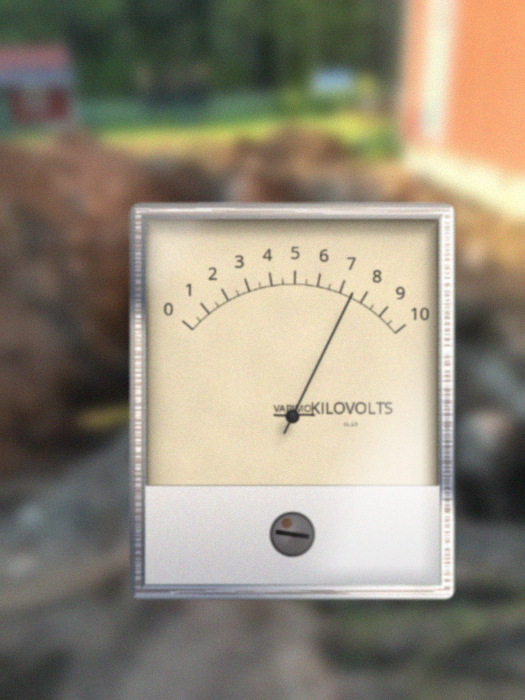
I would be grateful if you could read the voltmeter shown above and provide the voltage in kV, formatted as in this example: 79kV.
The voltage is 7.5kV
